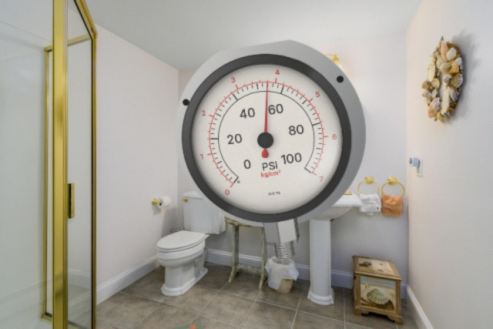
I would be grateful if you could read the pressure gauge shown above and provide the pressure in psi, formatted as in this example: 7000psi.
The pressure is 54psi
